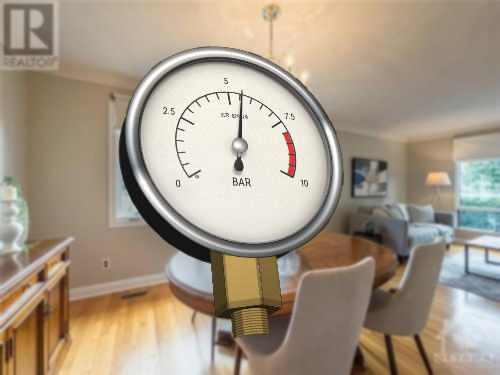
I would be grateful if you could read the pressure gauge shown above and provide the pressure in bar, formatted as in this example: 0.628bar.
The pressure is 5.5bar
